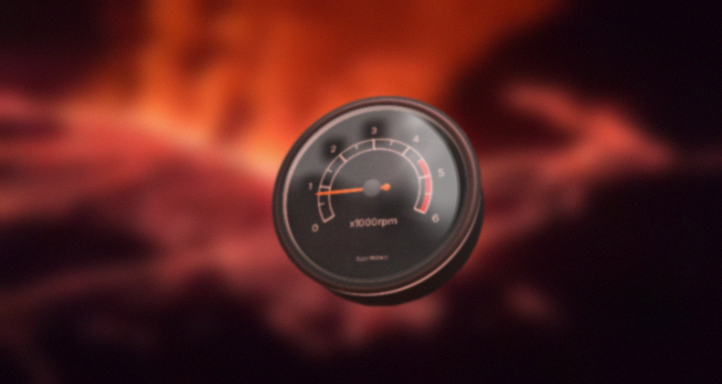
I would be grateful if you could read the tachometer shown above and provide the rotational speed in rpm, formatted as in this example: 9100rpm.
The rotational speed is 750rpm
